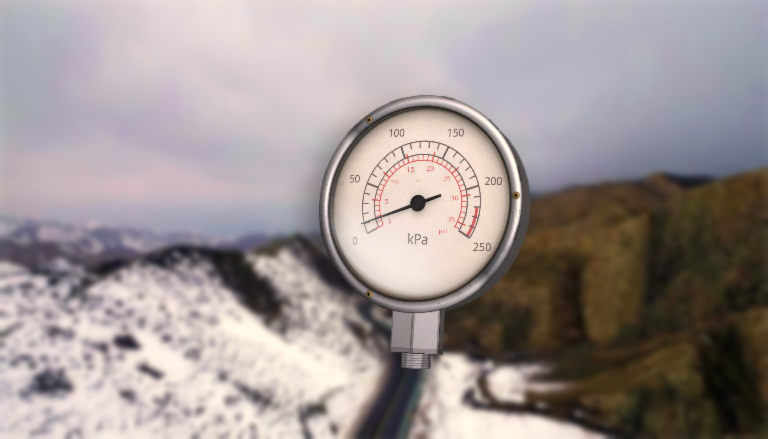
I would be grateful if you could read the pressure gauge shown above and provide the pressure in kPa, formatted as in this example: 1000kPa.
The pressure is 10kPa
